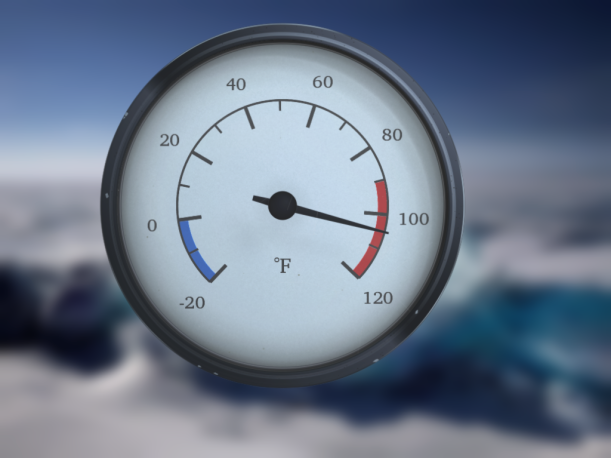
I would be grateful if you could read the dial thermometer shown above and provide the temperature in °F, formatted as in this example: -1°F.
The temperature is 105°F
